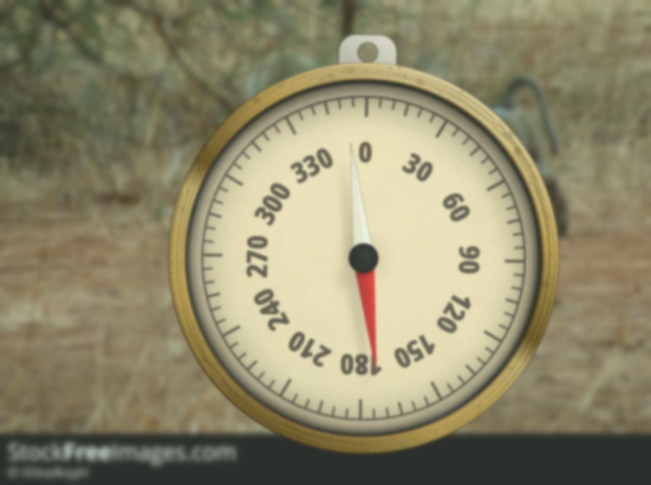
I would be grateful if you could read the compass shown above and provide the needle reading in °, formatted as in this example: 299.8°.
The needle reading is 172.5°
